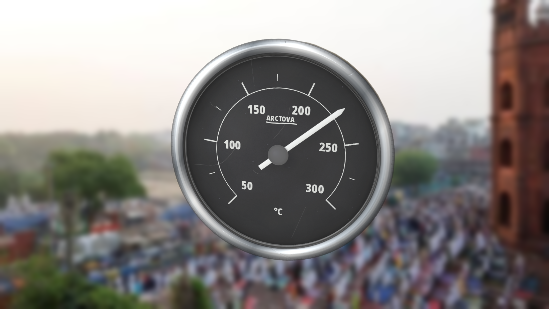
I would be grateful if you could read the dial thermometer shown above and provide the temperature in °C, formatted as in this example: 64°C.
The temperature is 225°C
